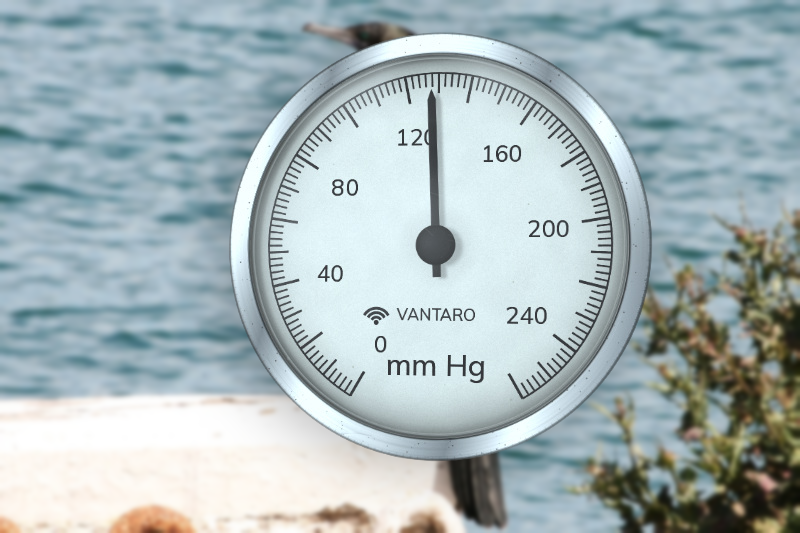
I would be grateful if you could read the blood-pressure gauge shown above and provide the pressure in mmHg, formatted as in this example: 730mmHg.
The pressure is 128mmHg
